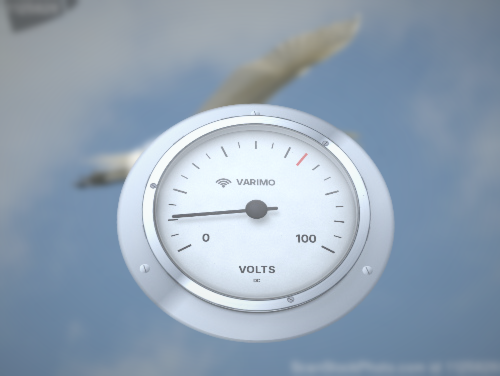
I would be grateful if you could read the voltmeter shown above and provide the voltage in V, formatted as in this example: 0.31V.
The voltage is 10V
